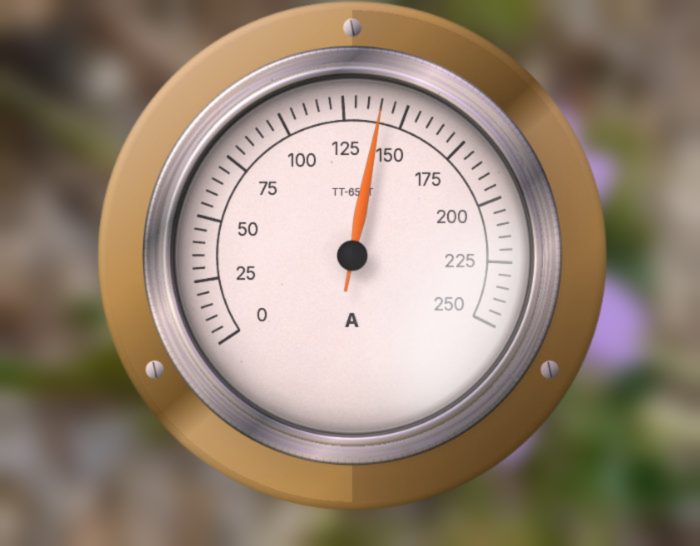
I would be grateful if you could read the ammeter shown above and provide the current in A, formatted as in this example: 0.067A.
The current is 140A
